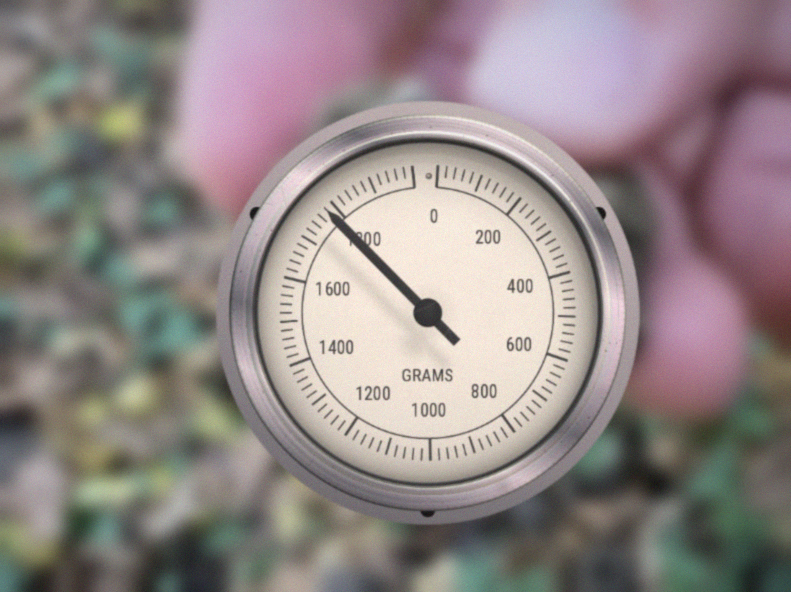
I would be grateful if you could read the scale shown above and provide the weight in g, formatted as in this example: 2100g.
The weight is 1780g
